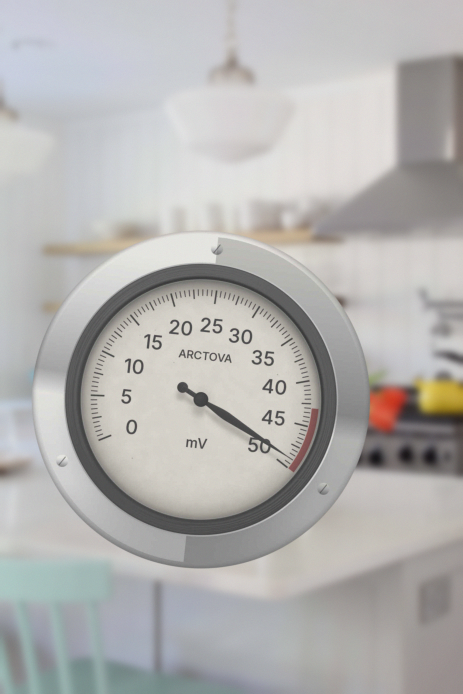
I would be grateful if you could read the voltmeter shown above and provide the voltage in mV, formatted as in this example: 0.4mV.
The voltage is 49mV
